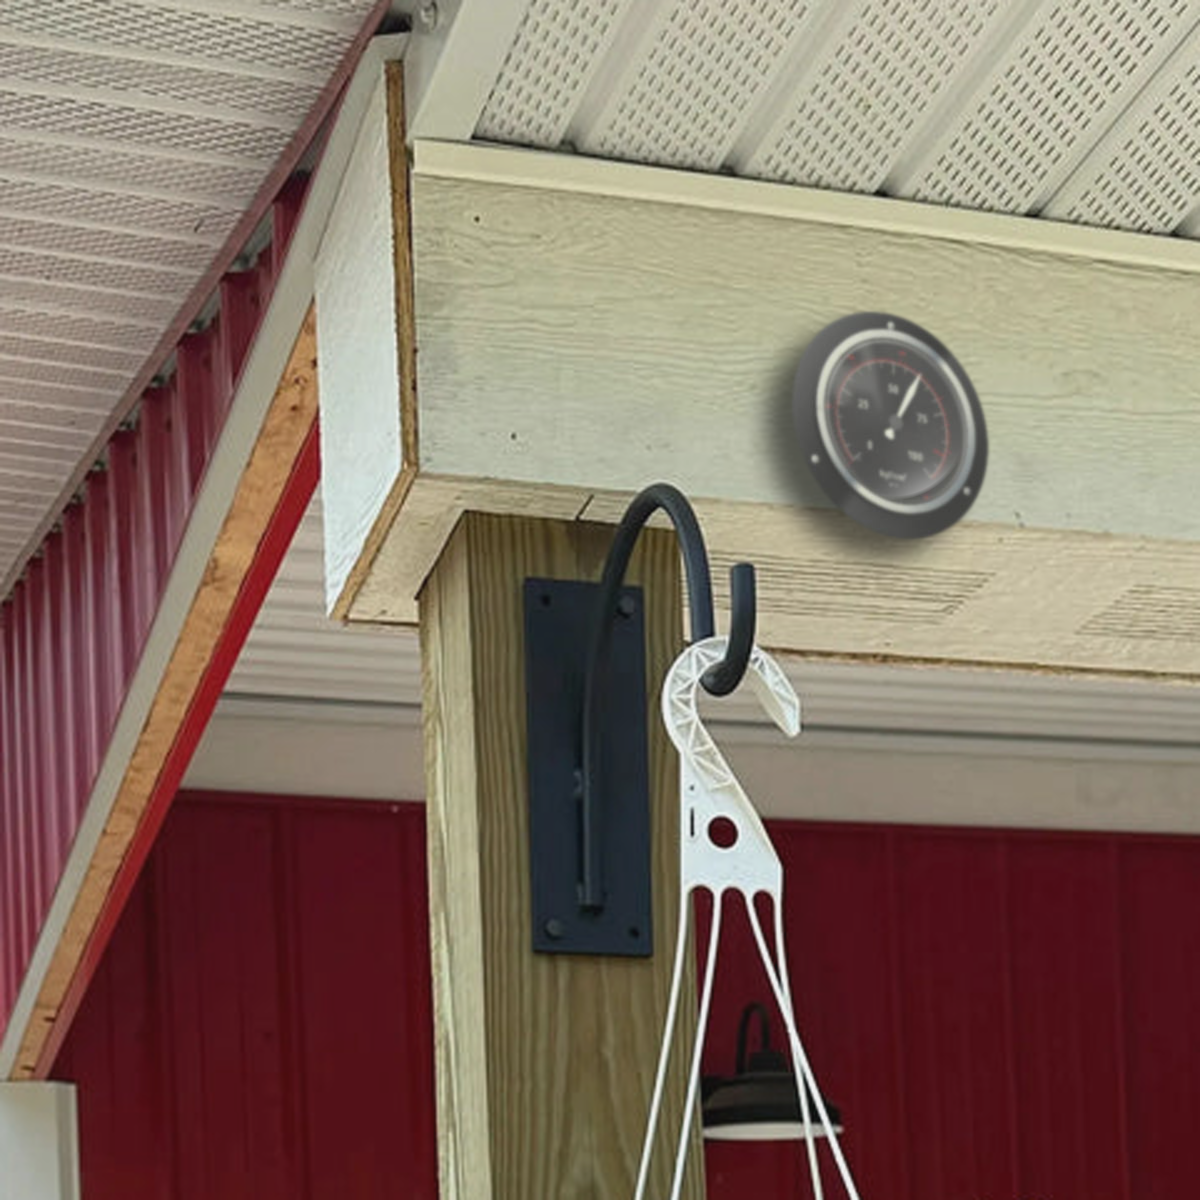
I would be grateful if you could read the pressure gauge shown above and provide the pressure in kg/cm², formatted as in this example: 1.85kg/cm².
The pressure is 60kg/cm²
